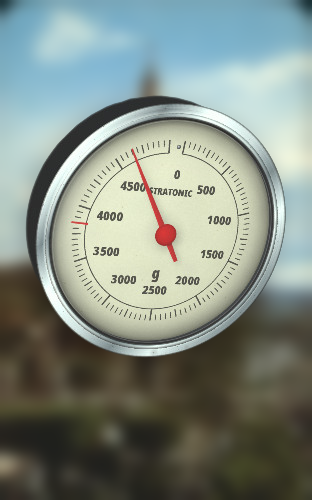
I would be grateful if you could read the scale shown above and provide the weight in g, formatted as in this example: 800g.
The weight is 4650g
